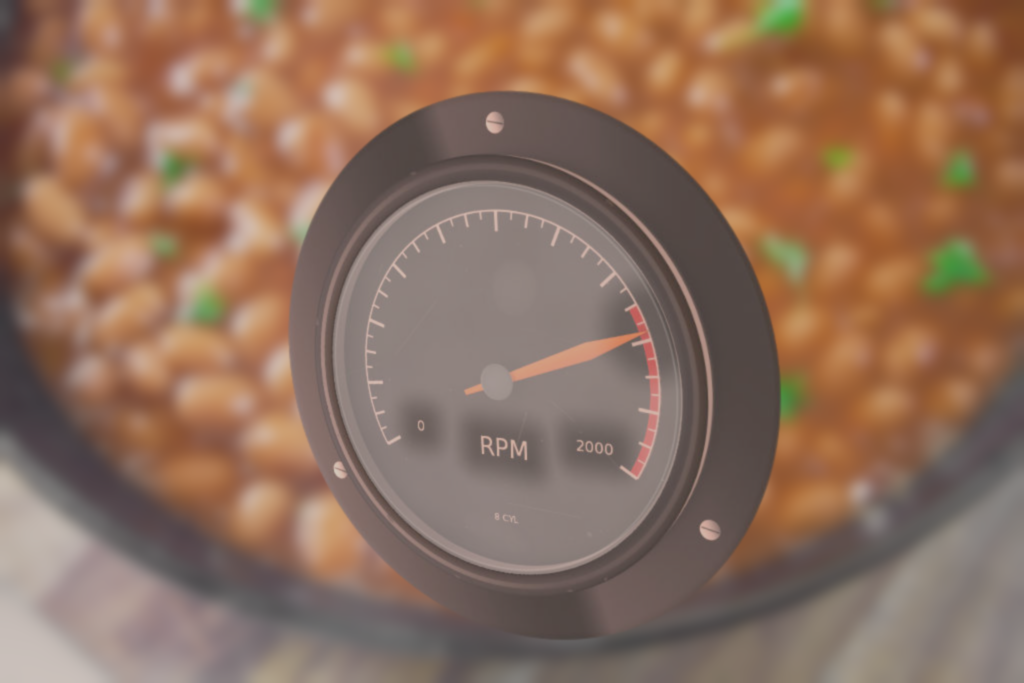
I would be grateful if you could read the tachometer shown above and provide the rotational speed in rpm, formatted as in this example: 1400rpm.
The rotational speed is 1575rpm
